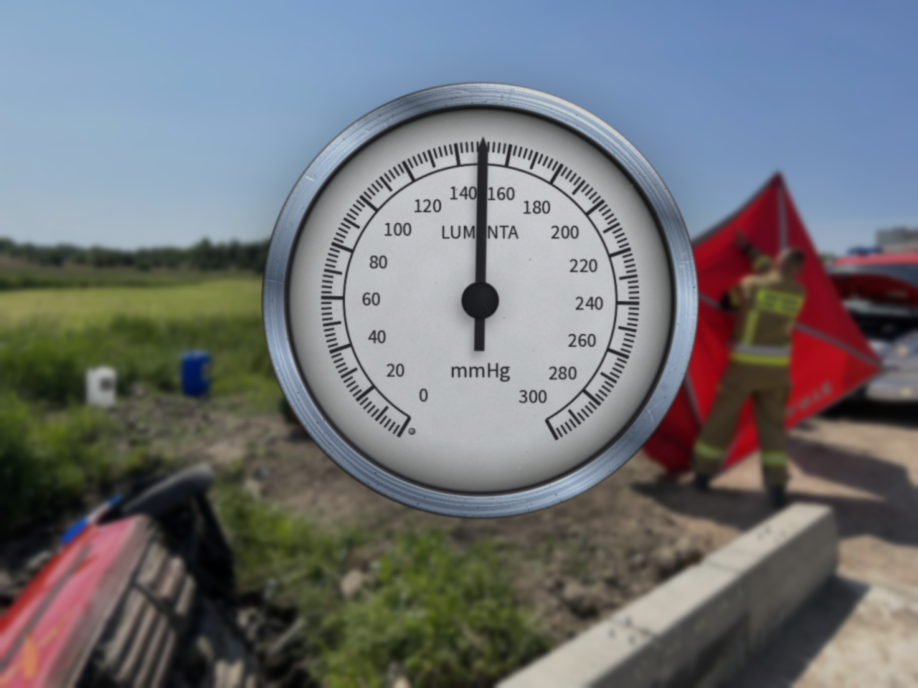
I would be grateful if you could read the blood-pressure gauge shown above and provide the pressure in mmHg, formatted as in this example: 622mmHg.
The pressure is 150mmHg
